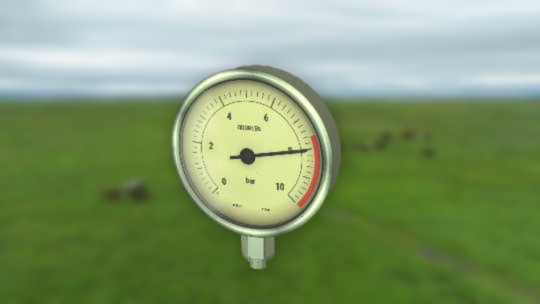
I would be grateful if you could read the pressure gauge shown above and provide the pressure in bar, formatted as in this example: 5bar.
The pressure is 8bar
